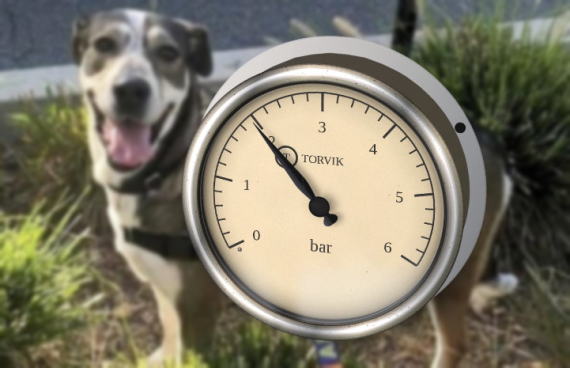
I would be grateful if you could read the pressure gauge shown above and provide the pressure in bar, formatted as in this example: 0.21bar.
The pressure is 2bar
